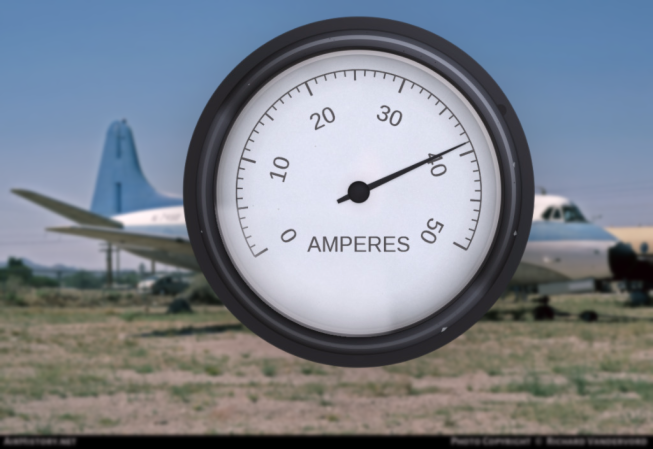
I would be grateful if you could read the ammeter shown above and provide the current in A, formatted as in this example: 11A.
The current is 39A
